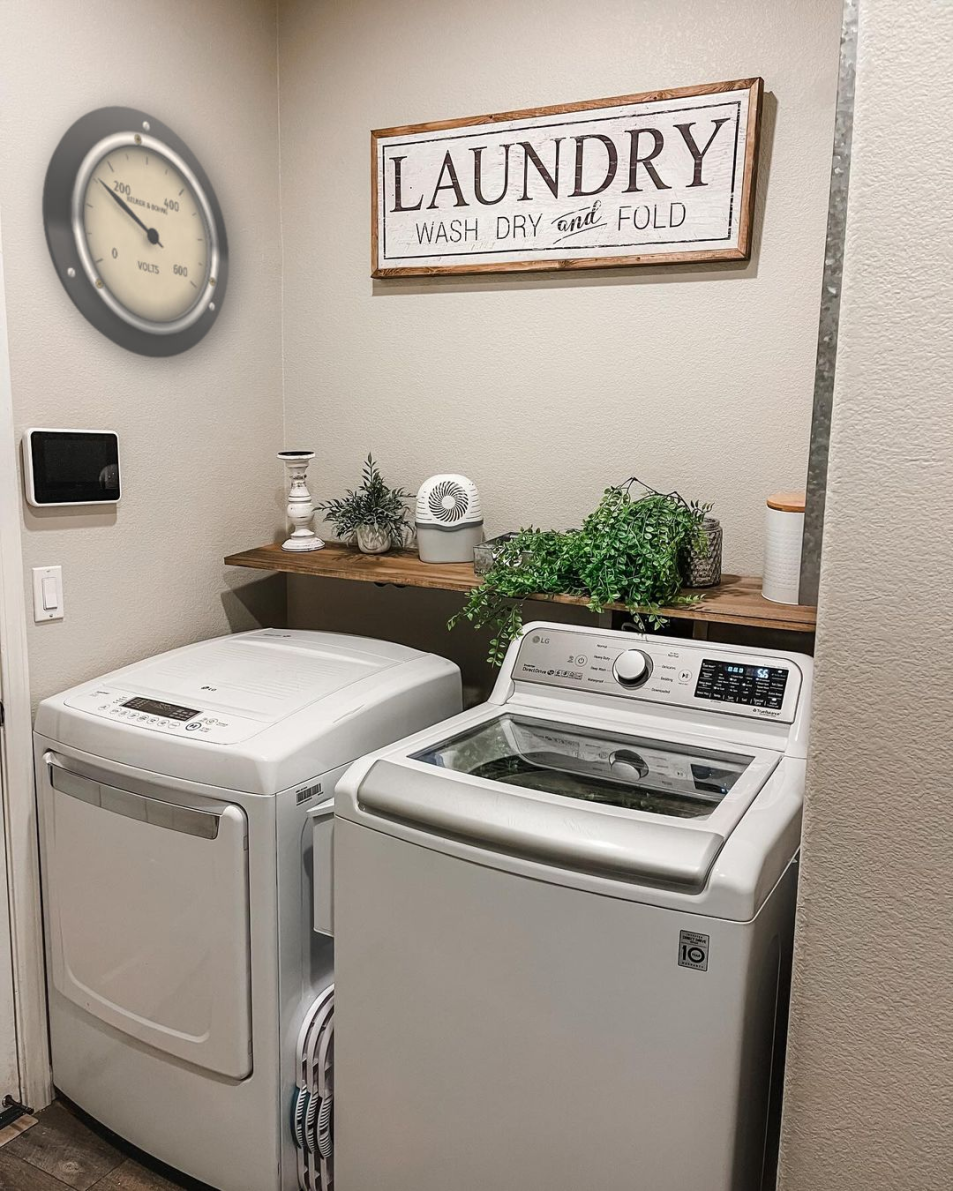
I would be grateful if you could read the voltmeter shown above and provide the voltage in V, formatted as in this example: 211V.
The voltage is 150V
